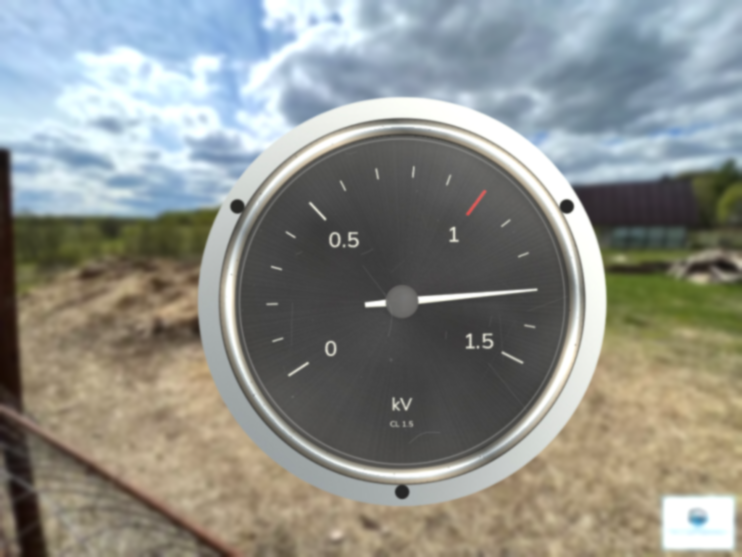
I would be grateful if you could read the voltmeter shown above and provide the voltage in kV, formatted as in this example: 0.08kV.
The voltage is 1.3kV
